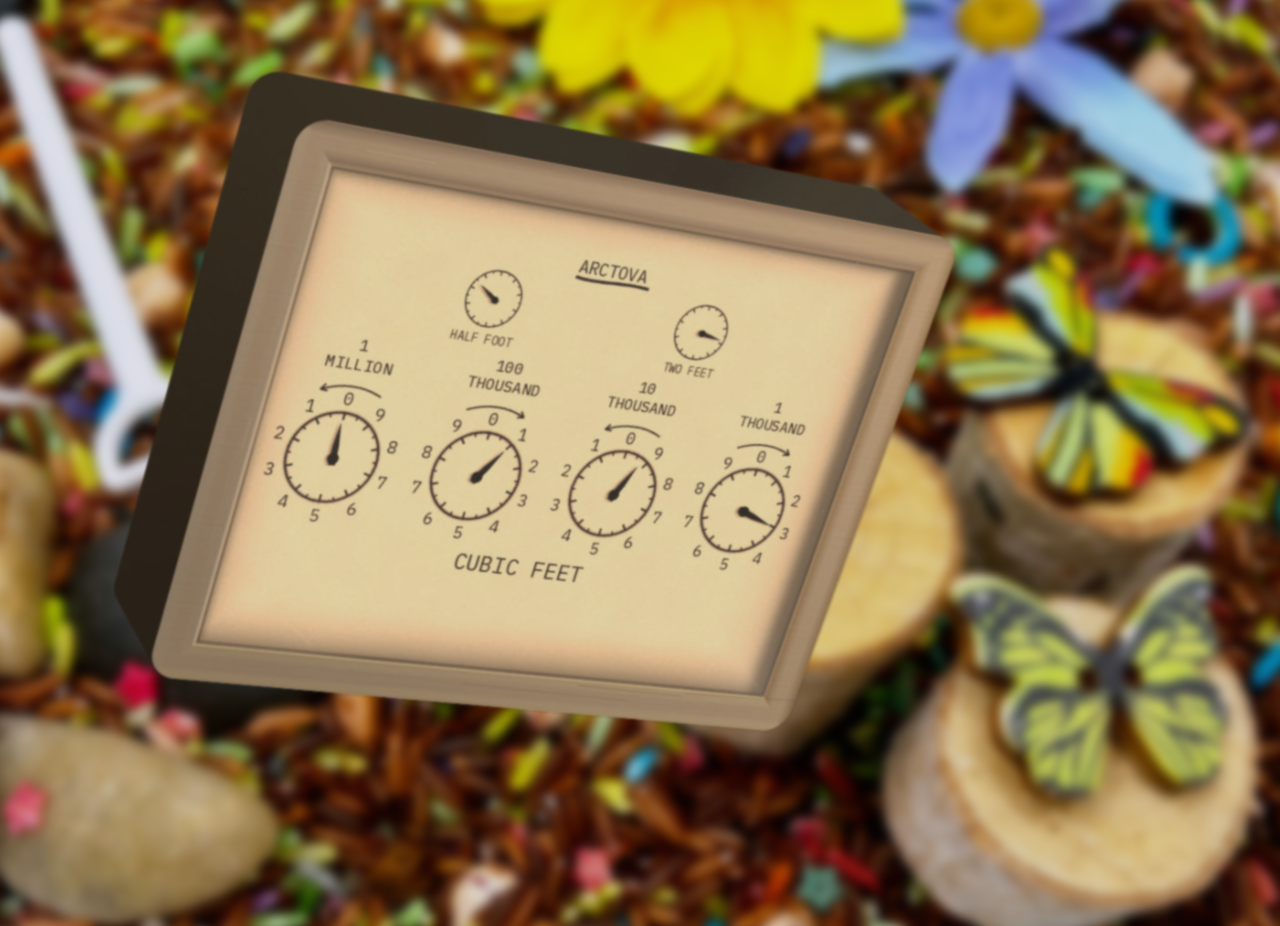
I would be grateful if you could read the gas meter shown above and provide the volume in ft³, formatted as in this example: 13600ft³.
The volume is 9300ft³
